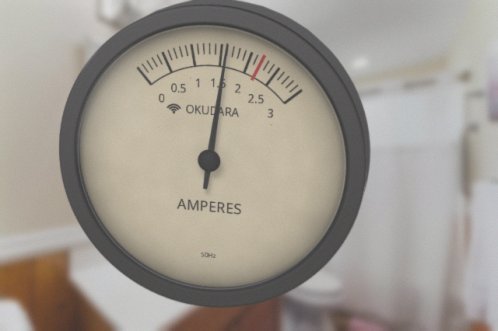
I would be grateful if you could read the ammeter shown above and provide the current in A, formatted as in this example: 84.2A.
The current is 1.6A
